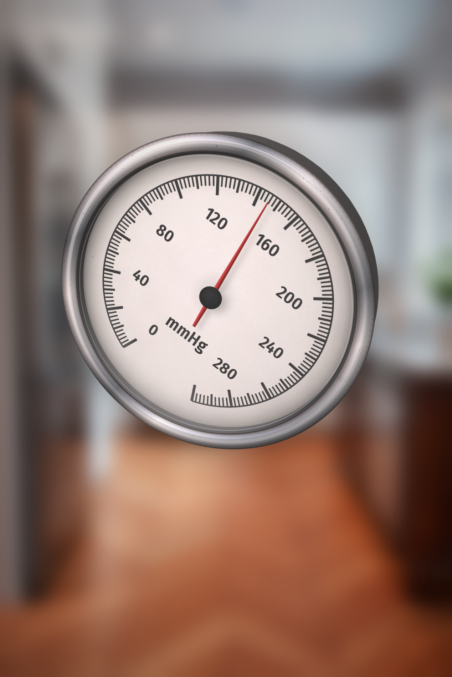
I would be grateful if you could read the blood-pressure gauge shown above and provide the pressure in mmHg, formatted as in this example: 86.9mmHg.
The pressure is 146mmHg
